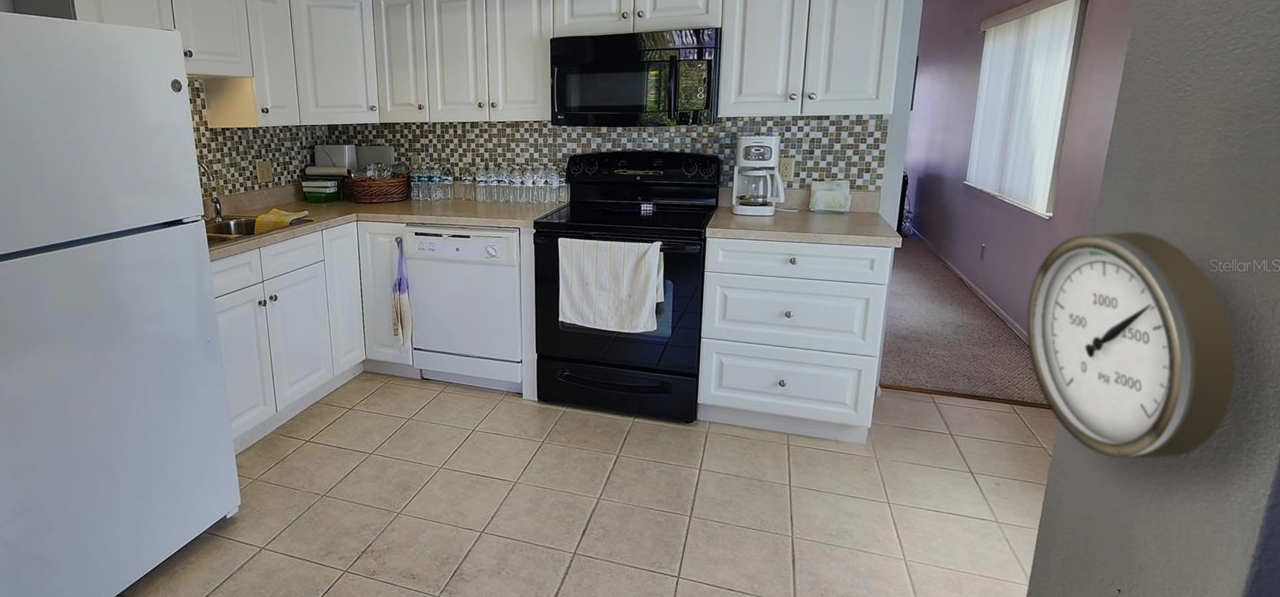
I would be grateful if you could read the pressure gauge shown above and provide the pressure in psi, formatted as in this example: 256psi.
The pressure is 1400psi
